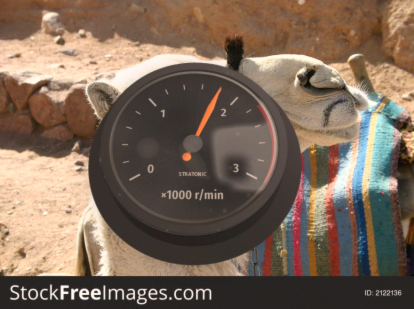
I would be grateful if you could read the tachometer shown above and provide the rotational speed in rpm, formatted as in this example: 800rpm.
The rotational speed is 1800rpm
